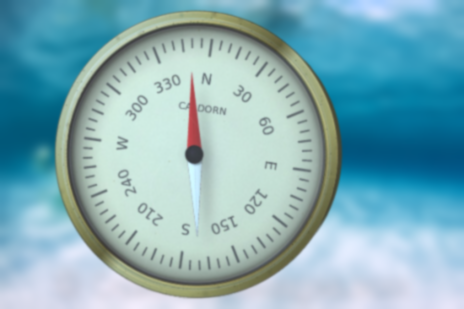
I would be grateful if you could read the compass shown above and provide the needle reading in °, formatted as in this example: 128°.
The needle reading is 350°
